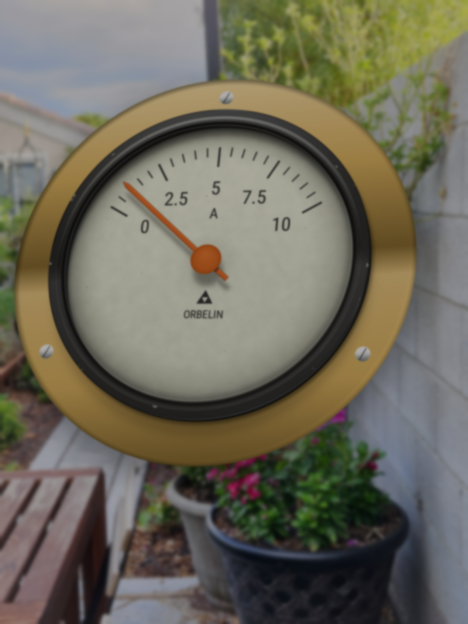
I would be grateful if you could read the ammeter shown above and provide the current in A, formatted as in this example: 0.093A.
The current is 1A
